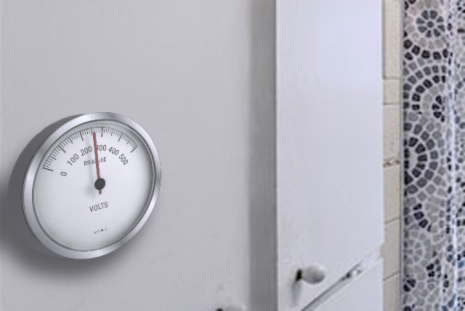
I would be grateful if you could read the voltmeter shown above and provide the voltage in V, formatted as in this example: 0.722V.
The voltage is 250V
